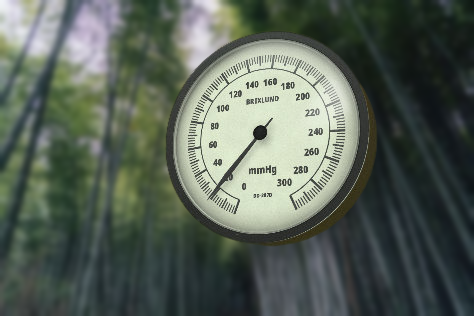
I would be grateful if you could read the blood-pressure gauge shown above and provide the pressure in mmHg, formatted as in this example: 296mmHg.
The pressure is 20mmHg
